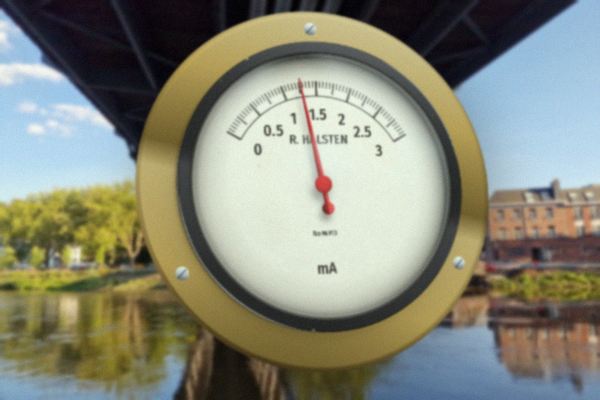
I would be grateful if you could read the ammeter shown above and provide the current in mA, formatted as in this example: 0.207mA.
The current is 1.25mA
